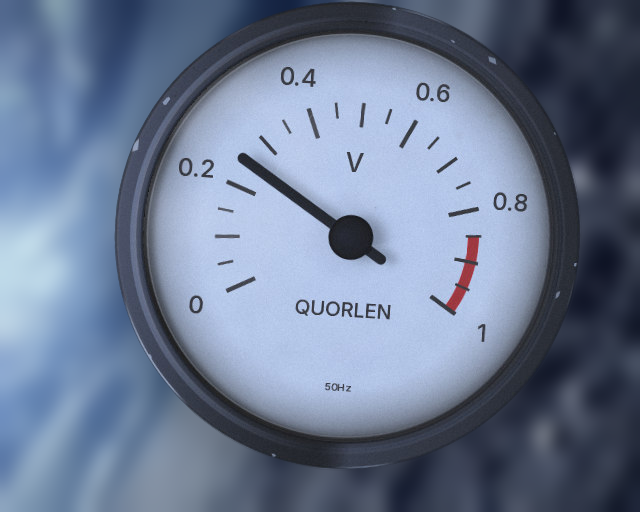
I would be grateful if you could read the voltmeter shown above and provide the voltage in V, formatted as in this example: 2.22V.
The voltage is 0.25V
